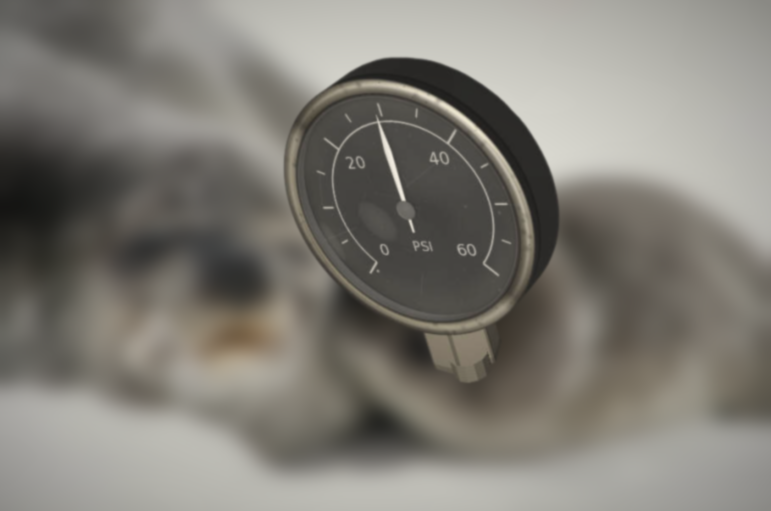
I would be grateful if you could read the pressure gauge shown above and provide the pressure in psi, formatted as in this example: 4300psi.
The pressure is 30psi
